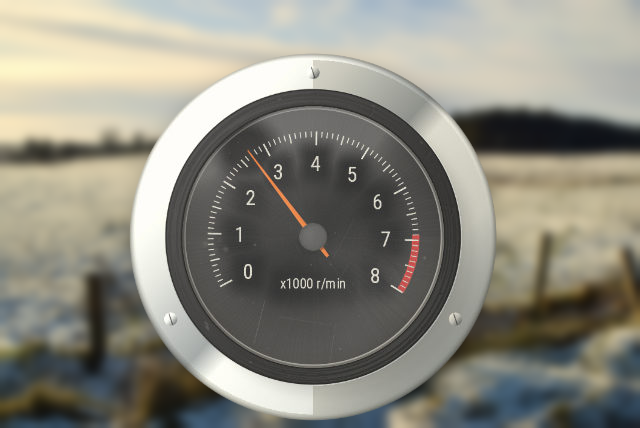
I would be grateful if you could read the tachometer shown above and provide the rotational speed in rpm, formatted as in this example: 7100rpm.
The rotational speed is 2700rpm
